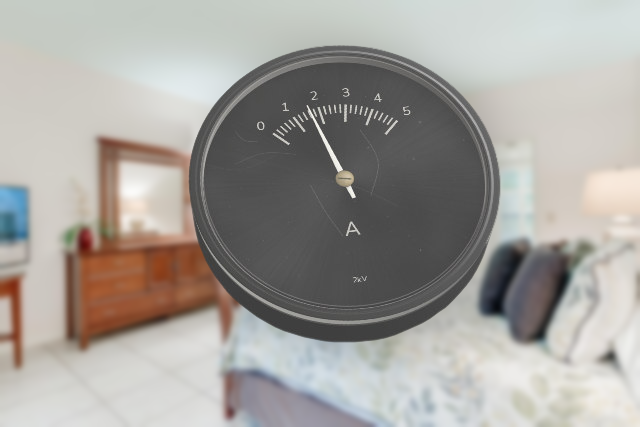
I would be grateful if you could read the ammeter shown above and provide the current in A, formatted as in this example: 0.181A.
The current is 1.6A
